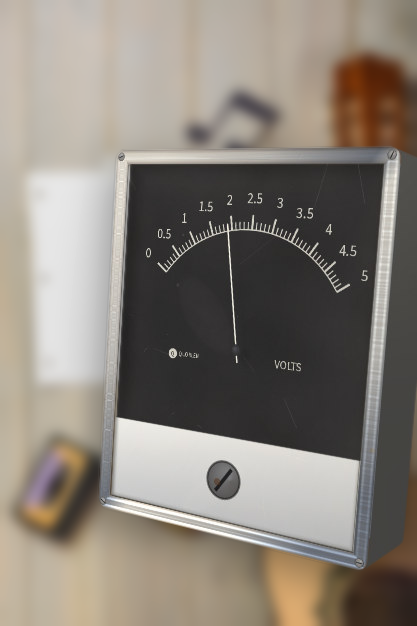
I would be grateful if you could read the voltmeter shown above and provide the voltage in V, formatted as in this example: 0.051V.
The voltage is 2V
